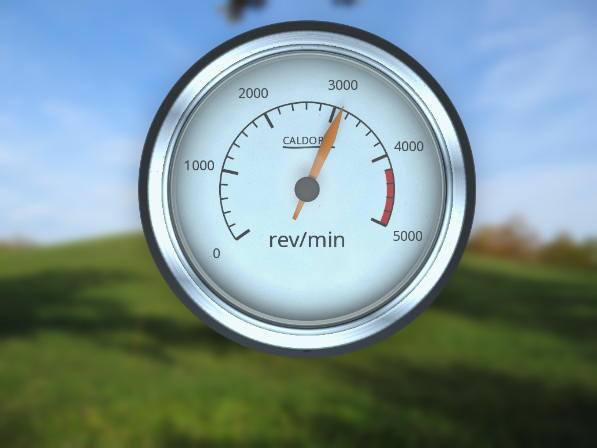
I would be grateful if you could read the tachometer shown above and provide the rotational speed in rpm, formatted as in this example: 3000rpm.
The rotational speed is 3100rpm
